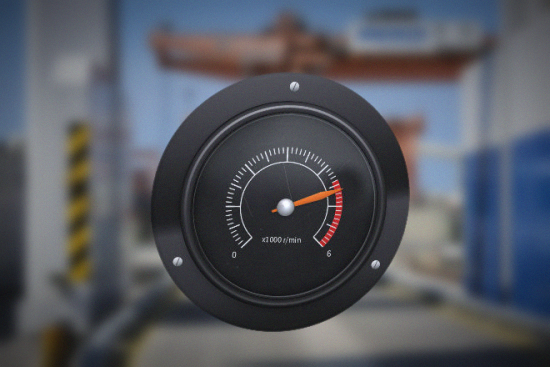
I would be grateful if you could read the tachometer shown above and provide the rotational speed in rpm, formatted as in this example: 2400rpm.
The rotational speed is 4600rpm
